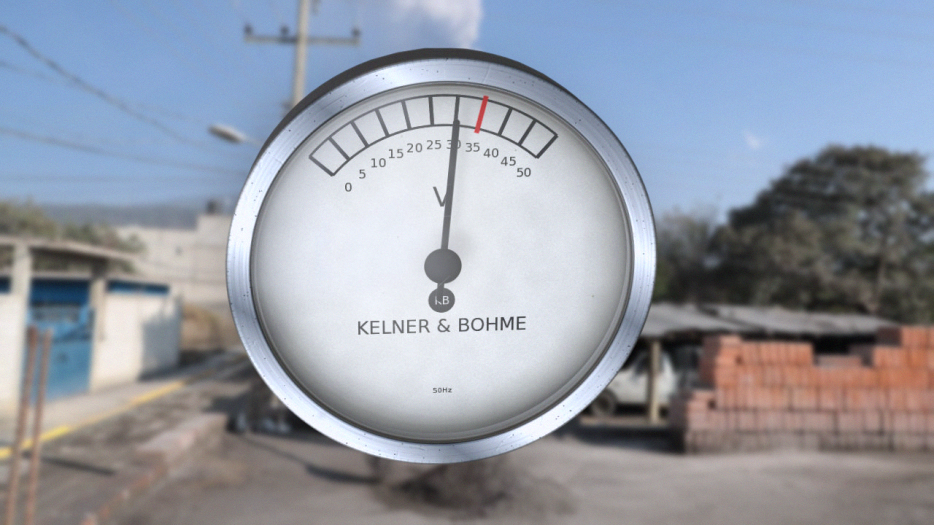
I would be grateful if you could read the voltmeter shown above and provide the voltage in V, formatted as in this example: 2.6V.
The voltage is 30V
